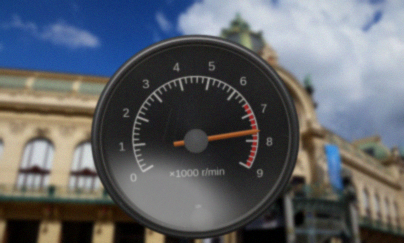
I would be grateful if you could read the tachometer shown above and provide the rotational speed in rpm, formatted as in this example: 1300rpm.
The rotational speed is 7600rpm
